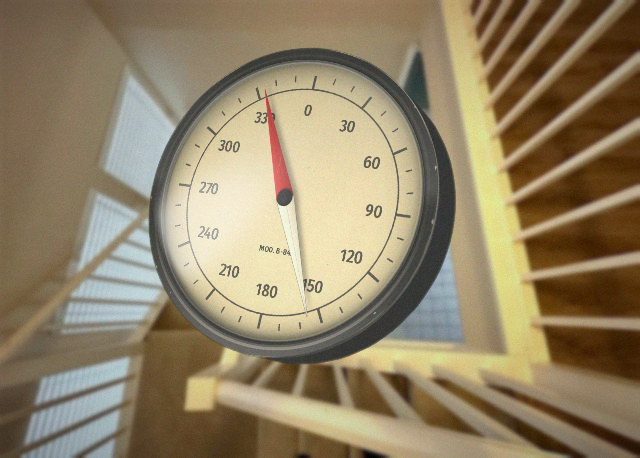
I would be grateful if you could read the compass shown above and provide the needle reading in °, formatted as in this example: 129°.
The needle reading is 335°
